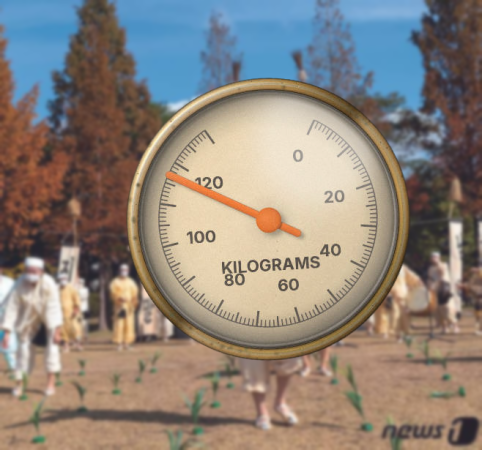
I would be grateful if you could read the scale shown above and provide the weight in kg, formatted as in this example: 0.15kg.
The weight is 117kg
